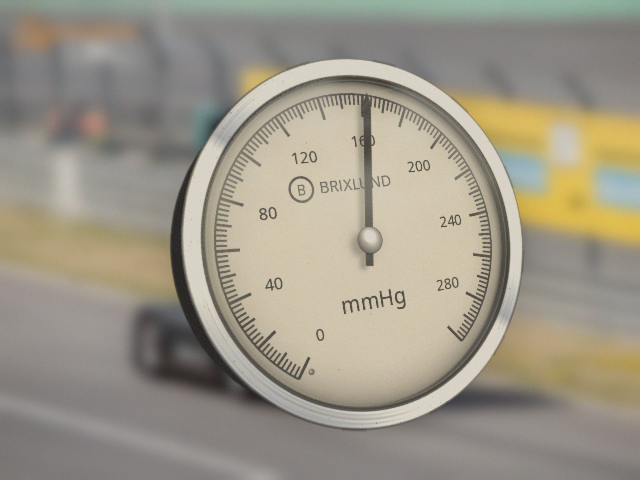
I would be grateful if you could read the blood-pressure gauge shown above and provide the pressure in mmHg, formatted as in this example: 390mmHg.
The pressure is 160mmHg
